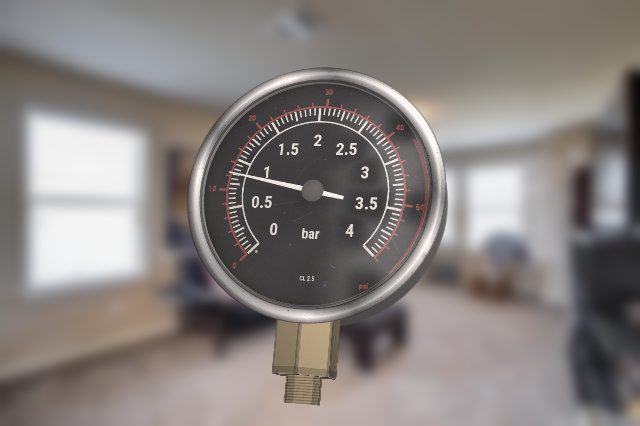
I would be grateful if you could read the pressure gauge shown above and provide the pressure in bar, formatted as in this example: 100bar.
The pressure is 0.85bar
